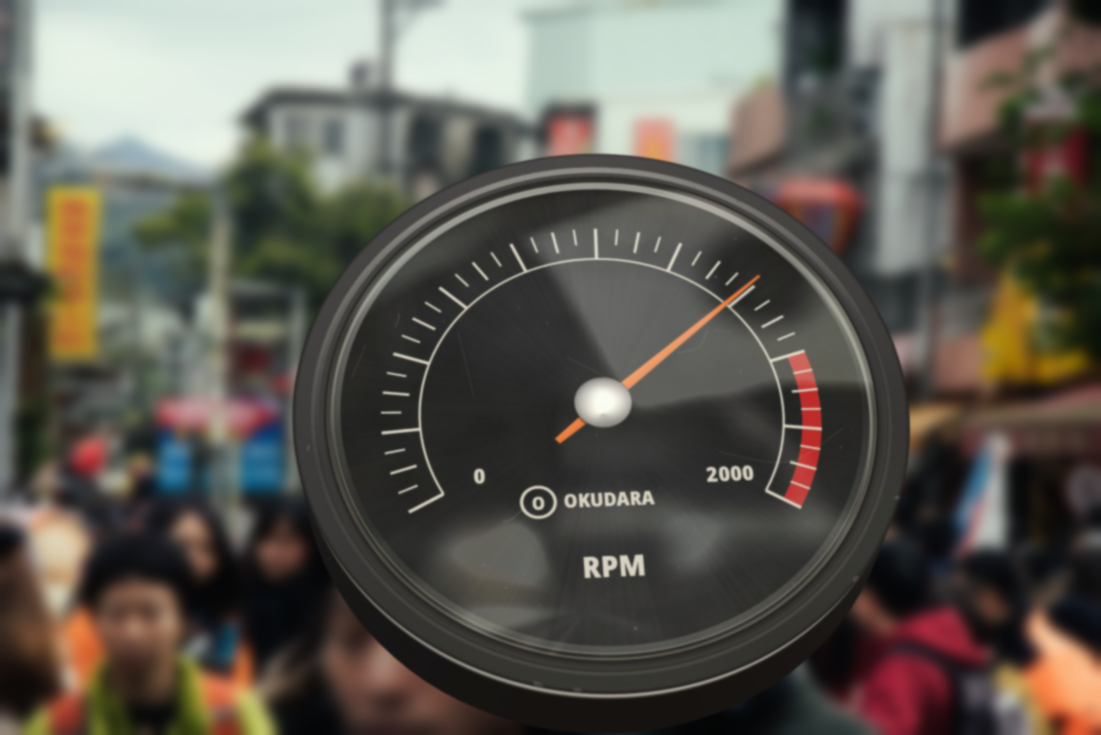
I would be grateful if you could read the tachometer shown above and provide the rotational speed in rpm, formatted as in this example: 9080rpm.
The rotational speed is 1400rpm
